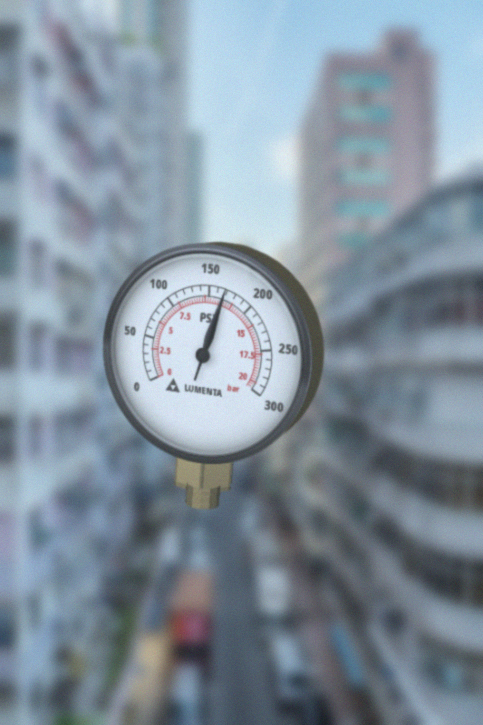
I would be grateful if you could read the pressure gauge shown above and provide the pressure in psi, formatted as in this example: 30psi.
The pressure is 170psi
